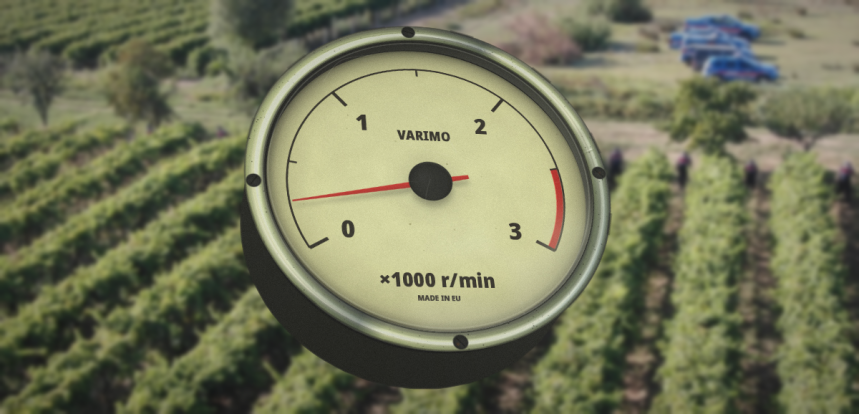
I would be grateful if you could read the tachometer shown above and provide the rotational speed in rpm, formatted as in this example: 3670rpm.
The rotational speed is 250rpm
